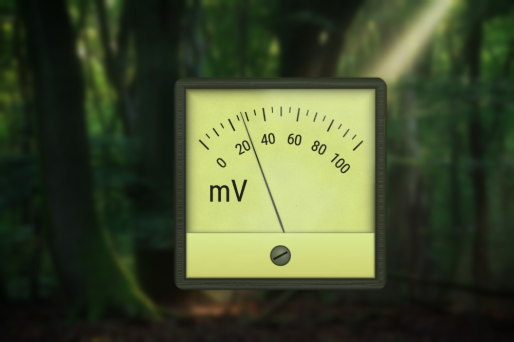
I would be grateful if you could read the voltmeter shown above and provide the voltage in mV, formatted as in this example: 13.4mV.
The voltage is 27.5mV
